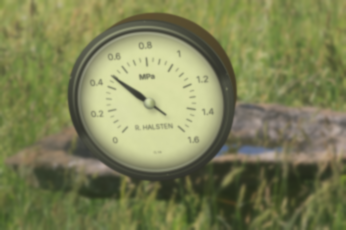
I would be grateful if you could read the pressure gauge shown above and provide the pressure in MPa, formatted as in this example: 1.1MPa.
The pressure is 0.5MPa
